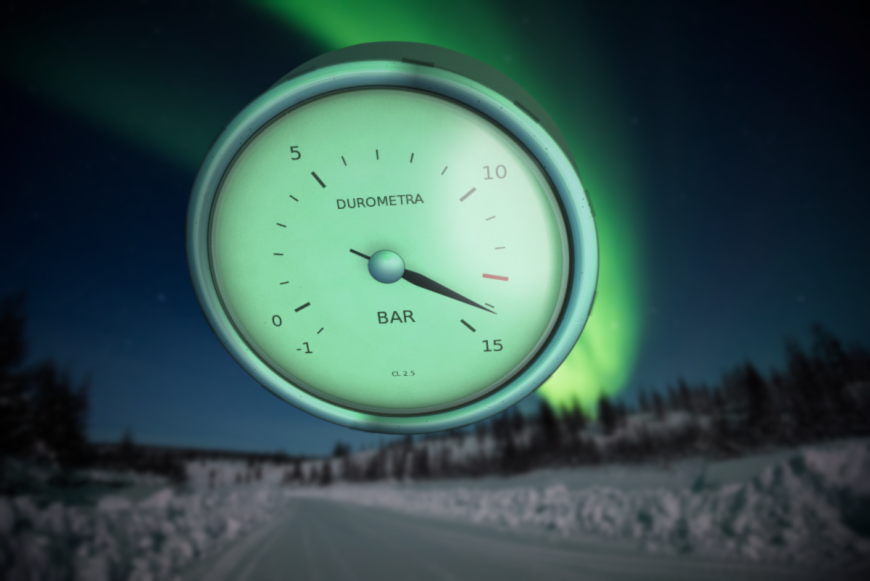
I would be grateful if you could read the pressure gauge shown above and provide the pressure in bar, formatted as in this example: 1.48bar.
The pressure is 14bar
